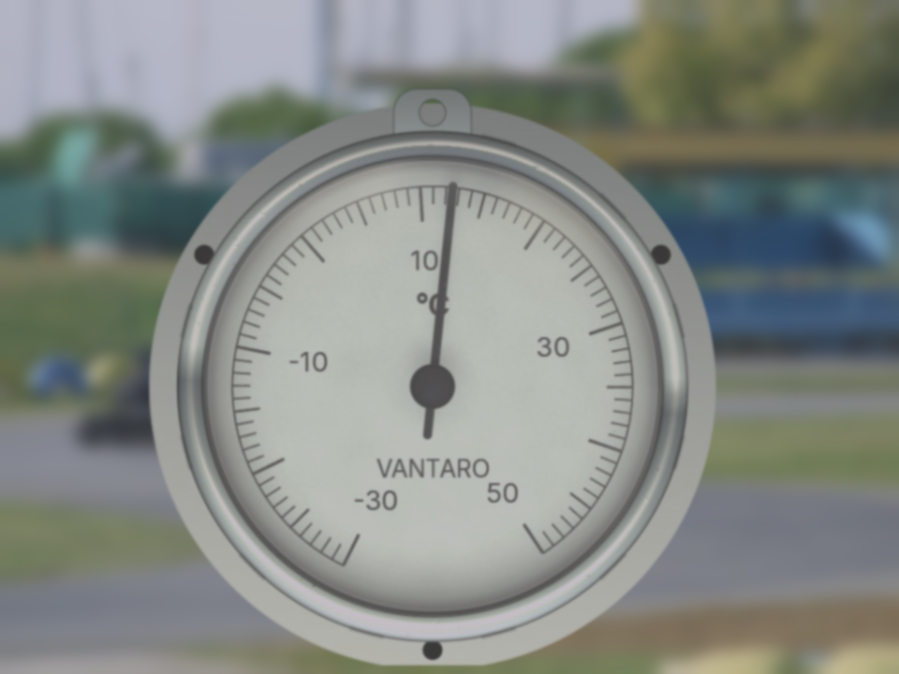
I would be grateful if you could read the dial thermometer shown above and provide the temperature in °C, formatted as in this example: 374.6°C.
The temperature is 12.5°C
